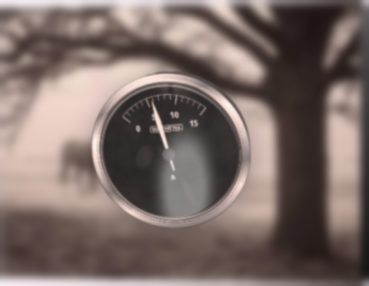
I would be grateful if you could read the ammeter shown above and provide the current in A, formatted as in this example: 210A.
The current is 6A
